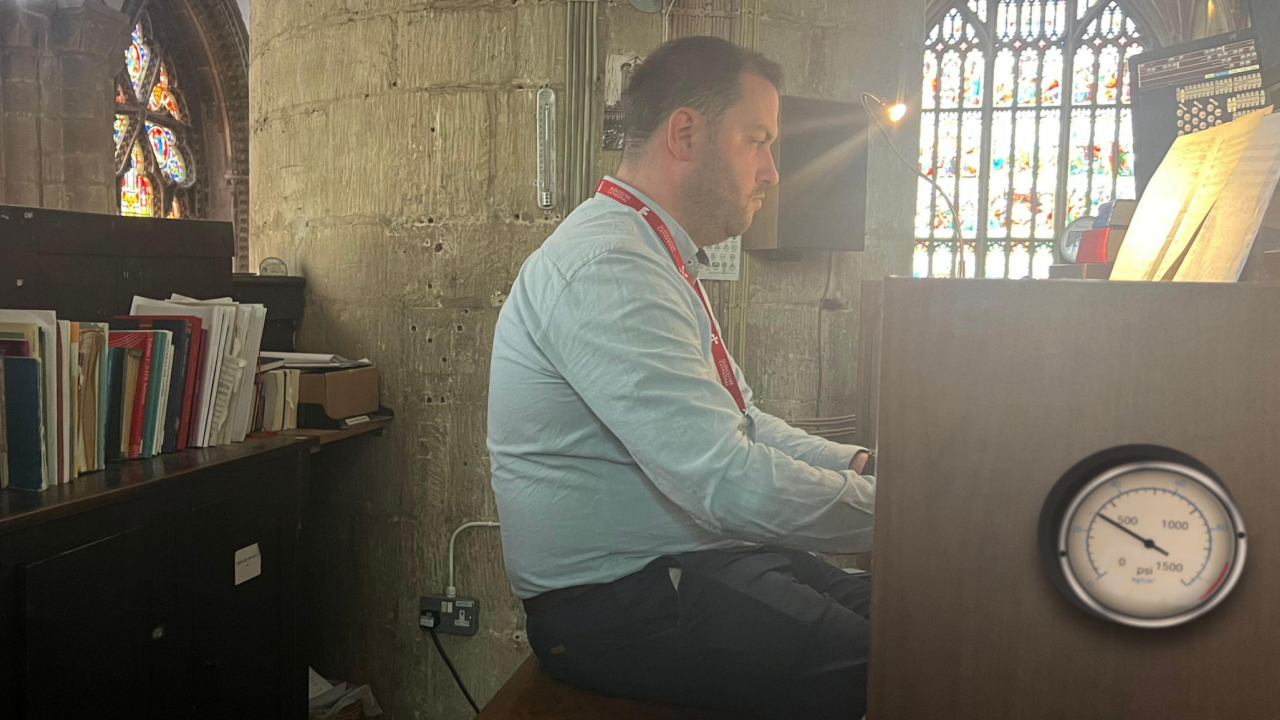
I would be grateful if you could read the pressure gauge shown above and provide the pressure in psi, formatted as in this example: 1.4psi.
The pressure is 400psi
